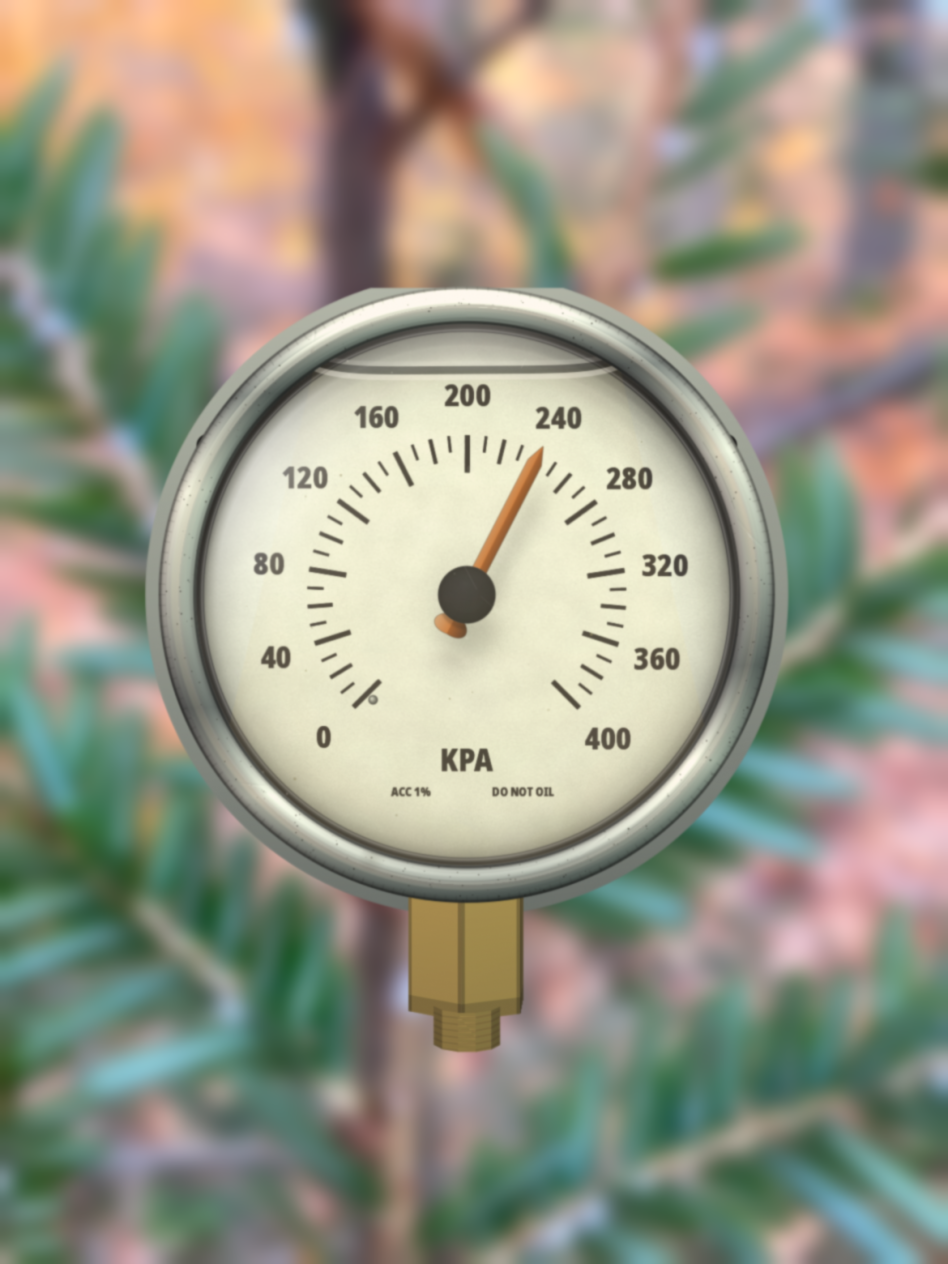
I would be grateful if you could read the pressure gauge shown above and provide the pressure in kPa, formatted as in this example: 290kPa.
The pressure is 240kPa
